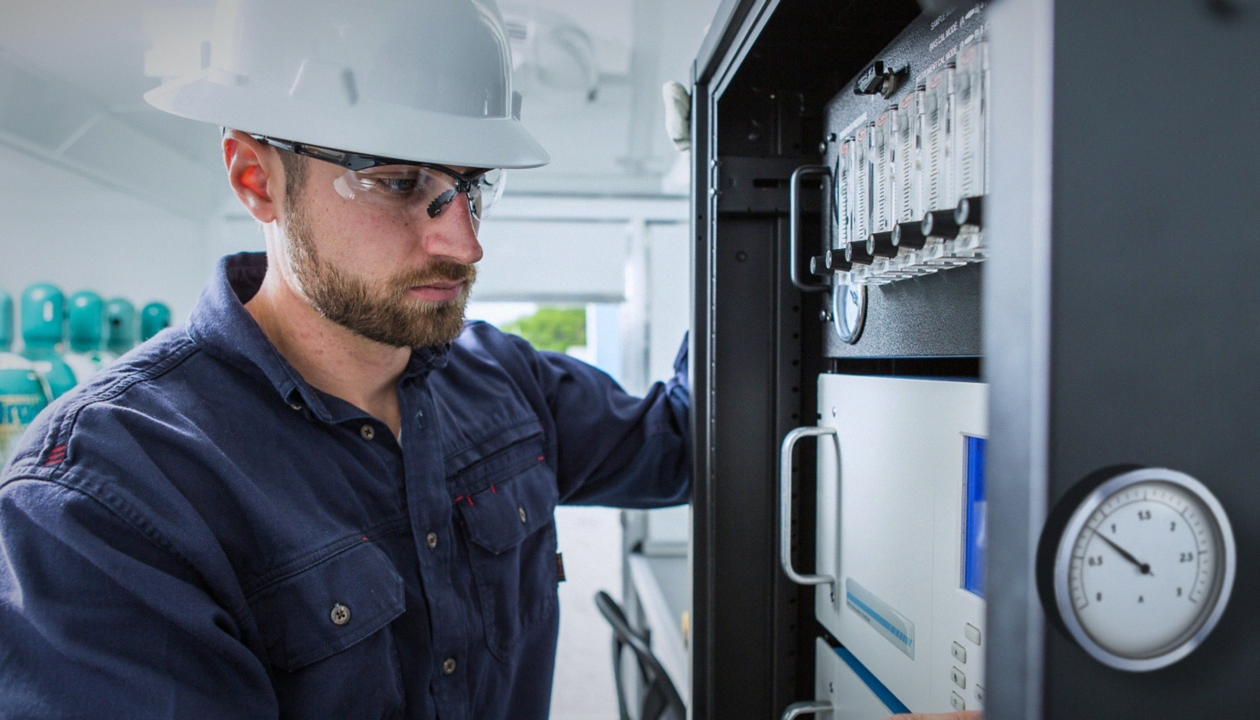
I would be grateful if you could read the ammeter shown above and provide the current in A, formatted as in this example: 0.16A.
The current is 0.8A
